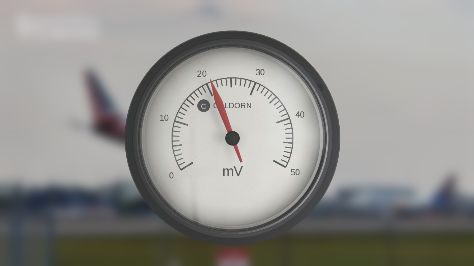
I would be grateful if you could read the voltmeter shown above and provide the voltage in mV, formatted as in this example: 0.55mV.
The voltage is 21mV
